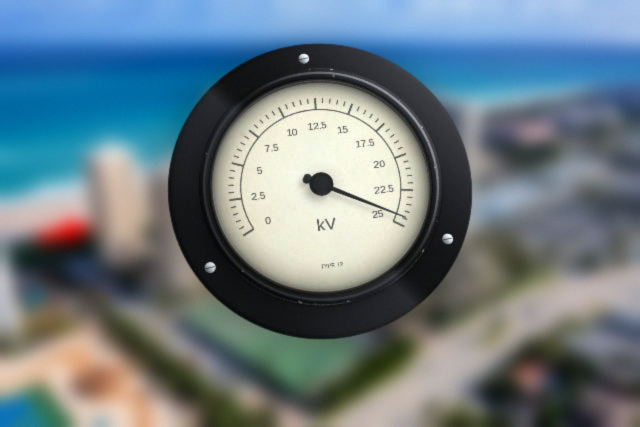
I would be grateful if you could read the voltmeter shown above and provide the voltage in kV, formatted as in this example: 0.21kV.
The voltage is 24.5kV
